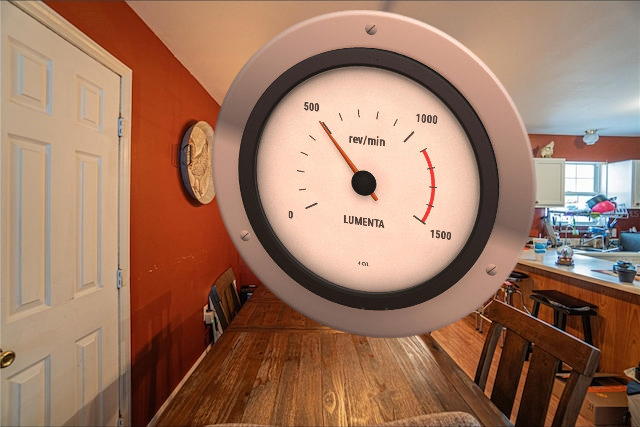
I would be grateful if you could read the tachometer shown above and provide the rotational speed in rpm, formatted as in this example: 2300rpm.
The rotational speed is 500rpm
